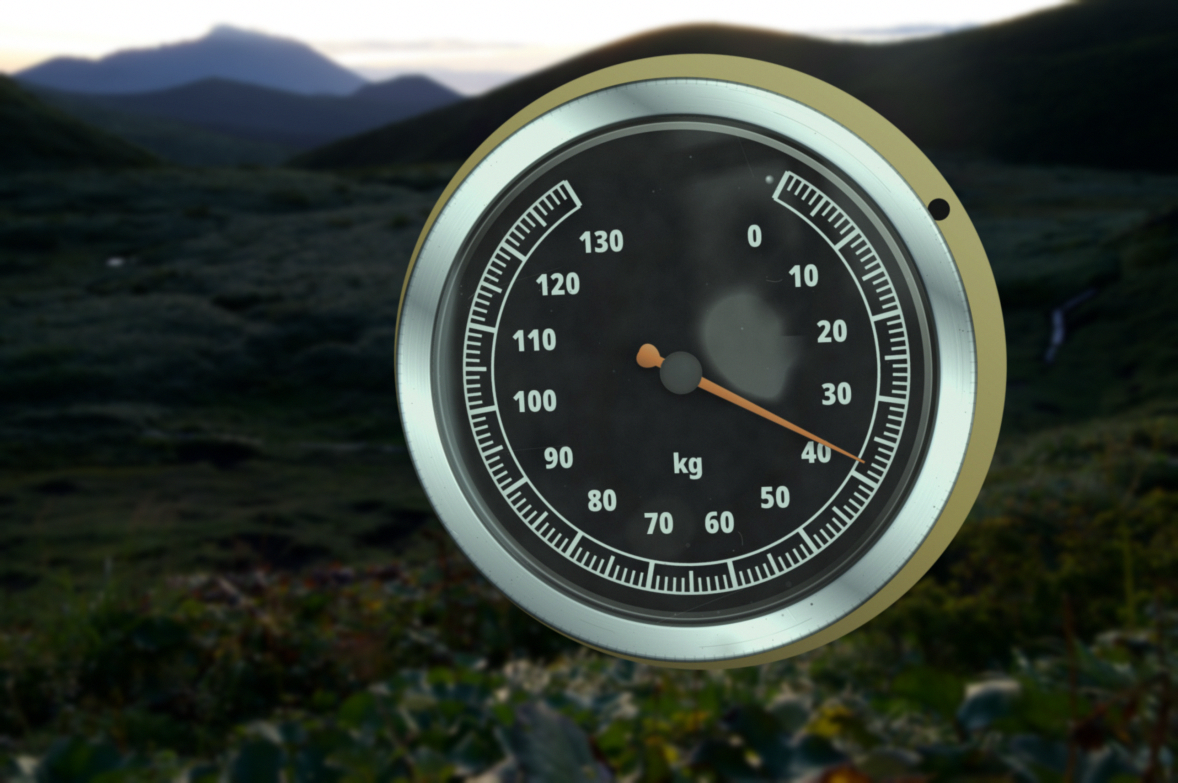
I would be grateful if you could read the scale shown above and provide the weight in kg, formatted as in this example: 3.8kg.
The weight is 38kg
